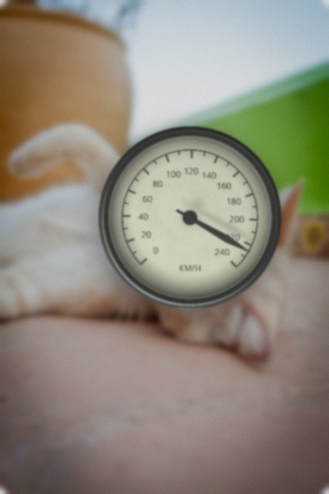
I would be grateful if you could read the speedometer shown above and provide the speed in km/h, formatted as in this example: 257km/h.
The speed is 225km/h
